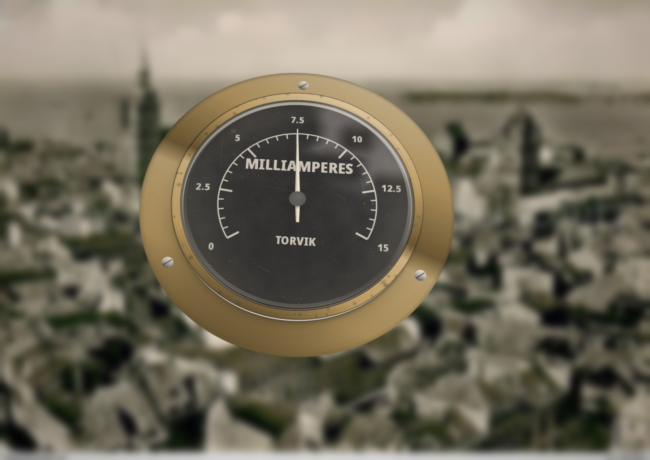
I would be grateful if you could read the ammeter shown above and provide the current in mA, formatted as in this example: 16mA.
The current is 7.5mA
